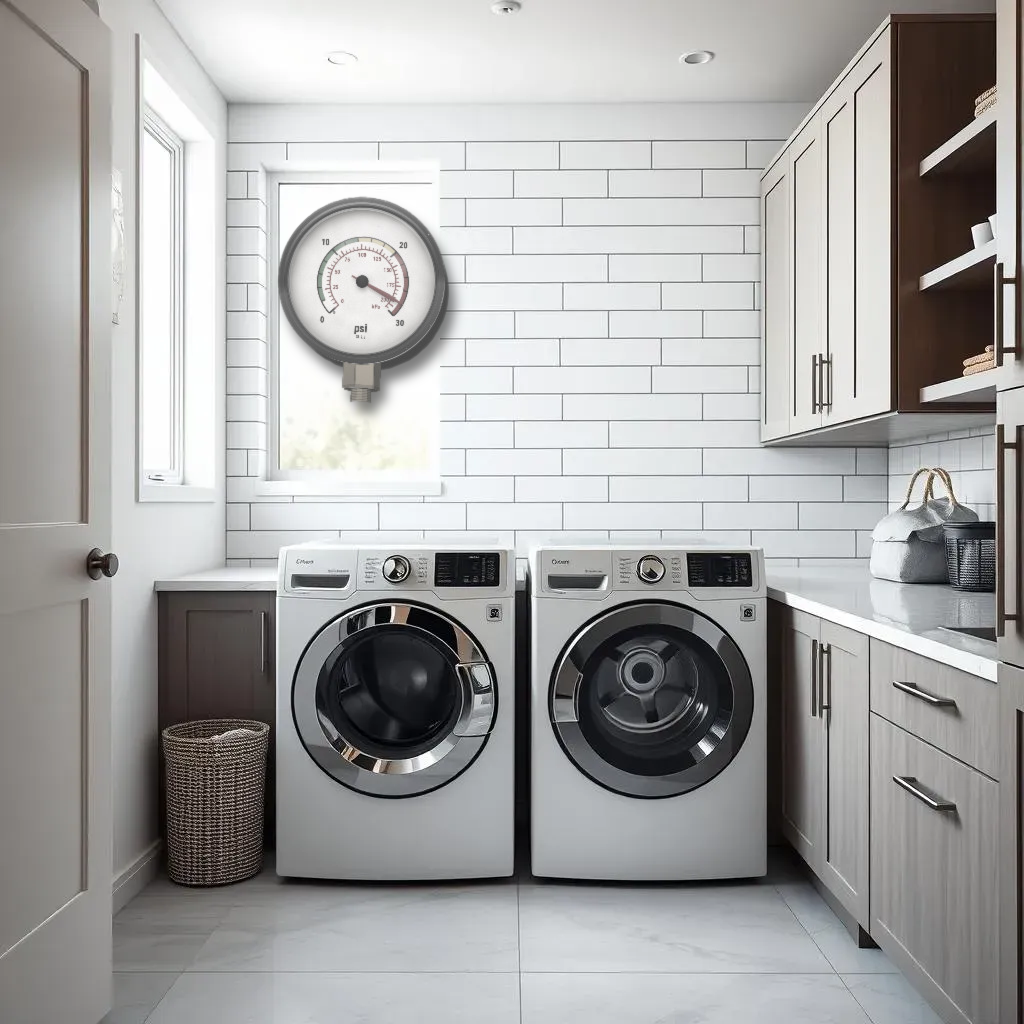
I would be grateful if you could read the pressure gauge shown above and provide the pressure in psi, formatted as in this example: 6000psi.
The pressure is 28psi
